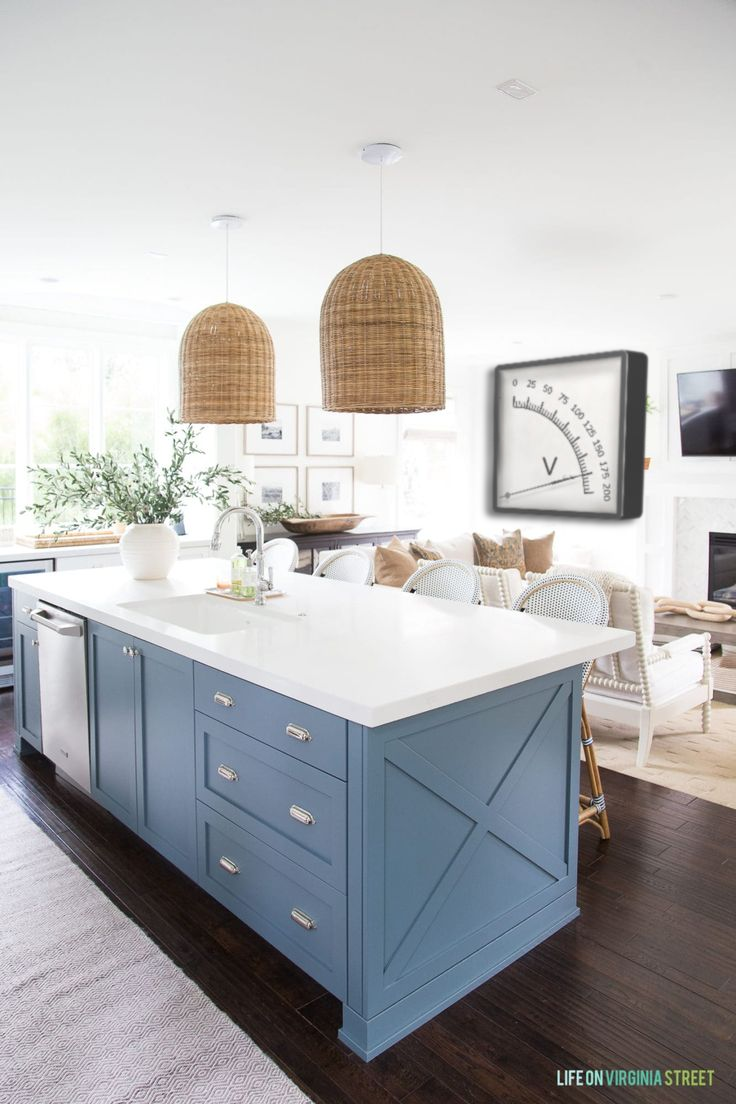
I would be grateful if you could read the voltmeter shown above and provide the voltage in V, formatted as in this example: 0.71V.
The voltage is 175V
